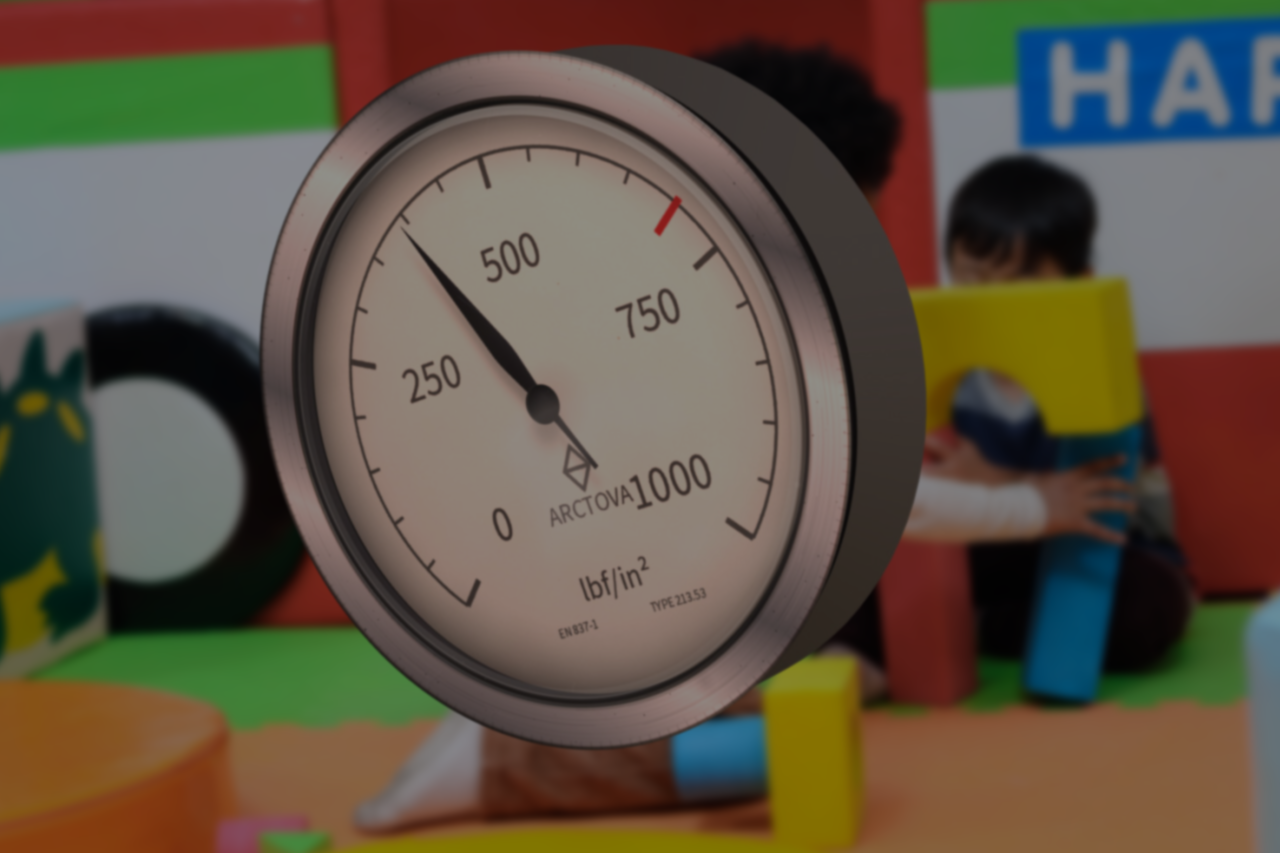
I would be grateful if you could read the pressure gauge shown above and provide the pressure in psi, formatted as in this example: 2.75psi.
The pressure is 400psi
